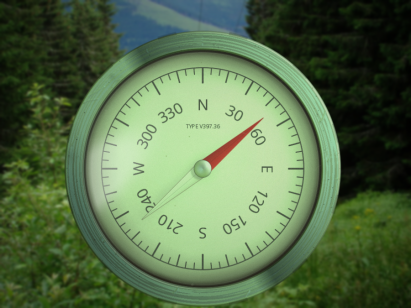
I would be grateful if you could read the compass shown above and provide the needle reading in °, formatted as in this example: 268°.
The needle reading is 50°
